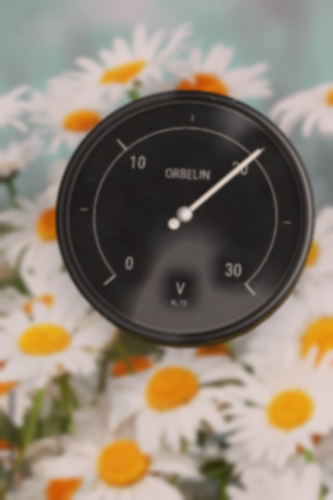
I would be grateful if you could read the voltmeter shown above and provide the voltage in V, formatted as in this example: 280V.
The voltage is 20V
